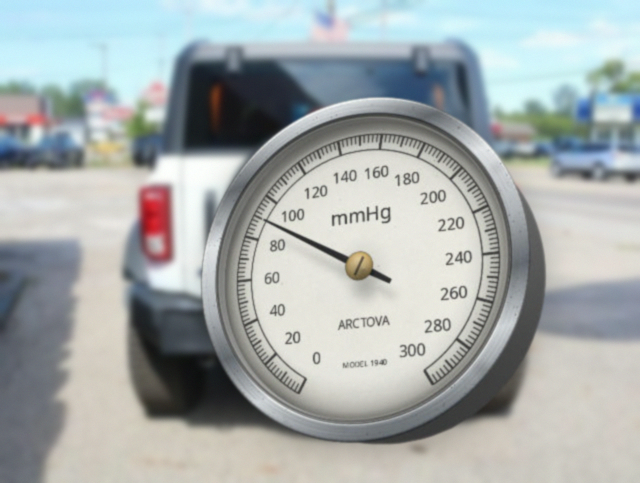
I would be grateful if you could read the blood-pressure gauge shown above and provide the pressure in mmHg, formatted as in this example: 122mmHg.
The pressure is 90mmHg
